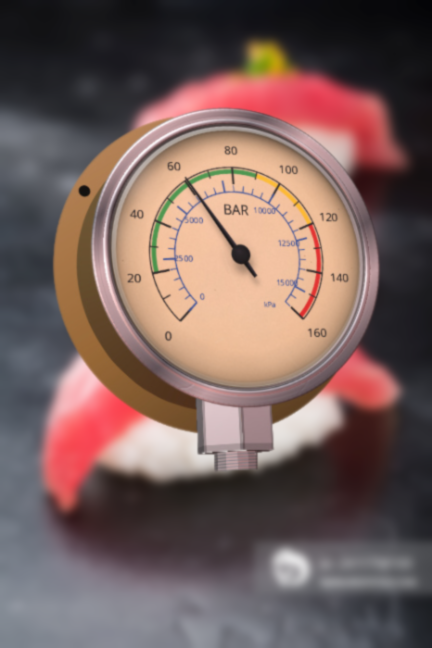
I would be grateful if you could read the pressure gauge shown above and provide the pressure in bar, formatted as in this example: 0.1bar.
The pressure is 60bar
